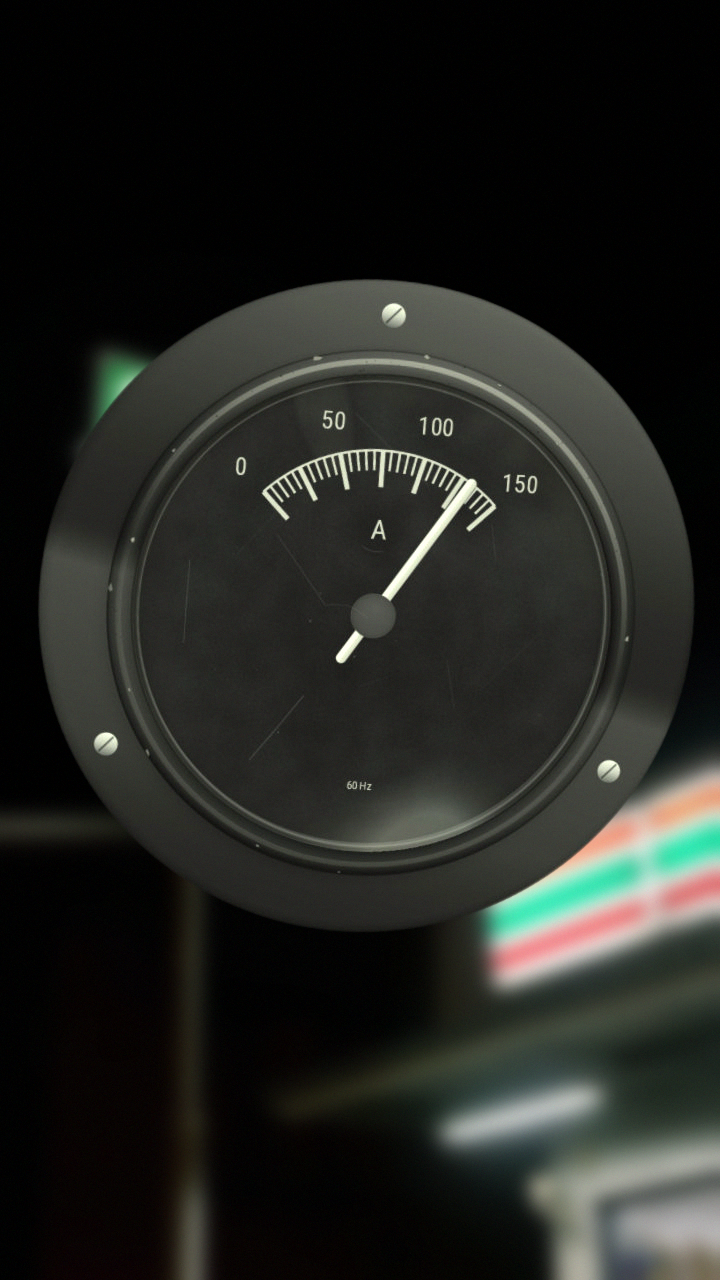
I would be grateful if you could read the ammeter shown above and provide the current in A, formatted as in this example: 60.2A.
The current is 130A
